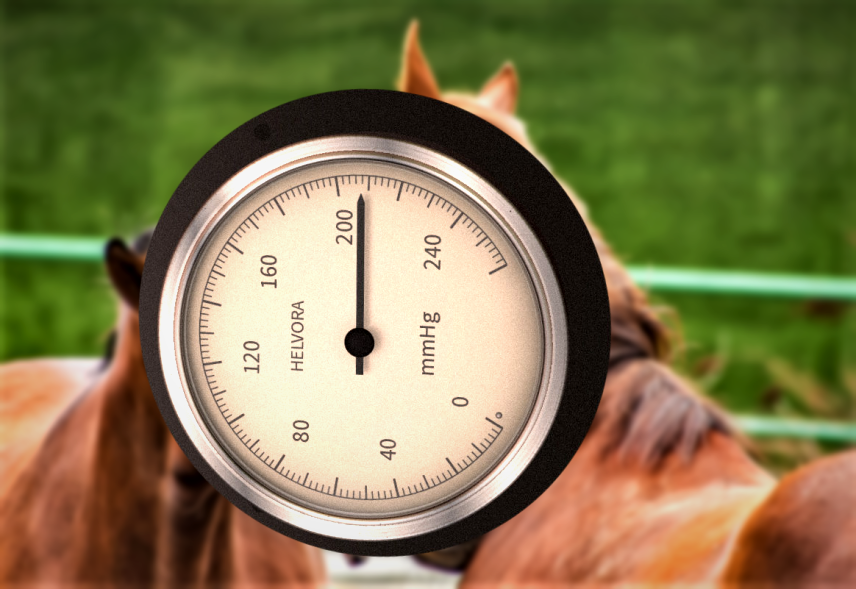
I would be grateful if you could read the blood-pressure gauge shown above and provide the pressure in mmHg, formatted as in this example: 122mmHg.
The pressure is 208mmHg
